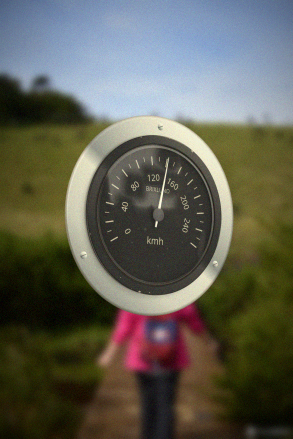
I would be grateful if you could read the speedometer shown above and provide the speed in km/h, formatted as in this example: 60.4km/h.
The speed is 140km/h
